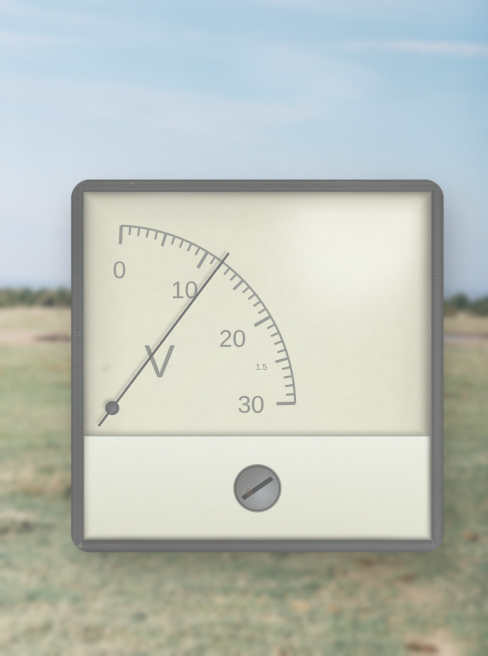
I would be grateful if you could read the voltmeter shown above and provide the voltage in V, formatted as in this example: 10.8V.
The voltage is 12V
